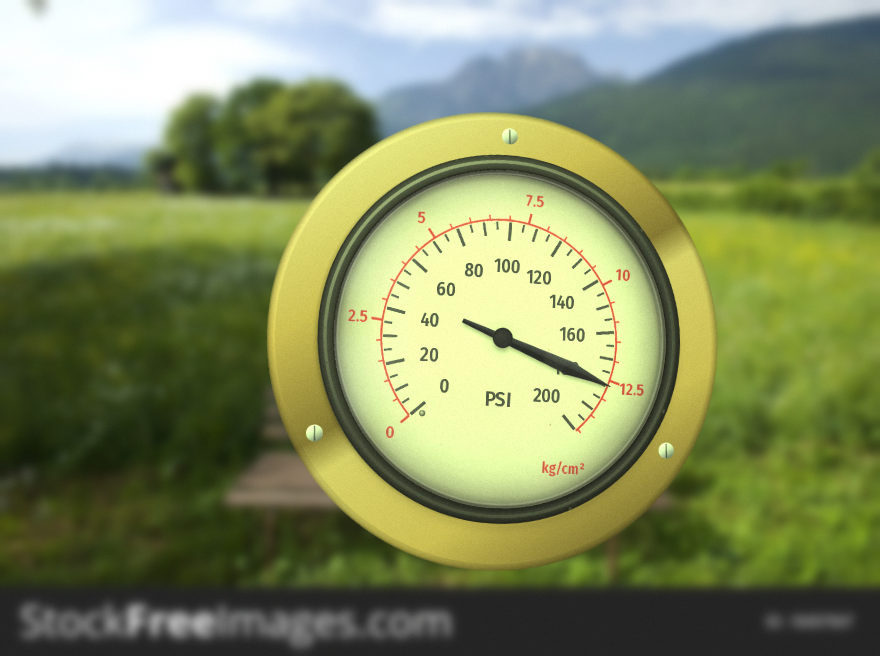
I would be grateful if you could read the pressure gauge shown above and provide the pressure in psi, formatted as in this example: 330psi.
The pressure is 180psi
